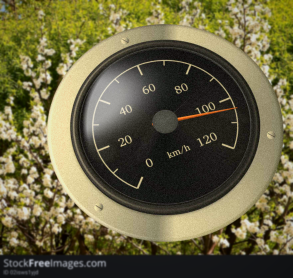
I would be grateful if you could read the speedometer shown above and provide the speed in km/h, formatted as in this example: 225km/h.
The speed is 105km/h
